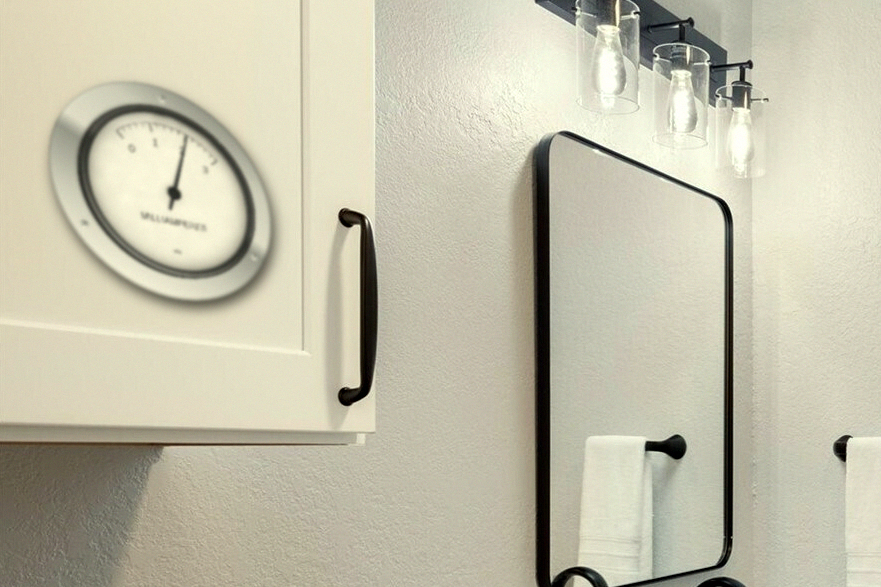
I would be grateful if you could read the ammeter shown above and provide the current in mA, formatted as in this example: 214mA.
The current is 2mA
